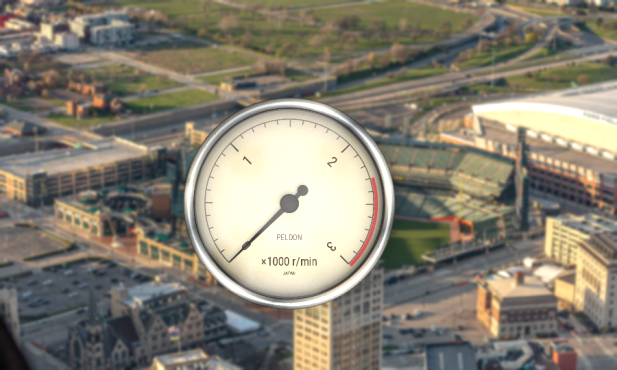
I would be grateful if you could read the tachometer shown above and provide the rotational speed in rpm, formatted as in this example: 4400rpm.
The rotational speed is 0rpm
